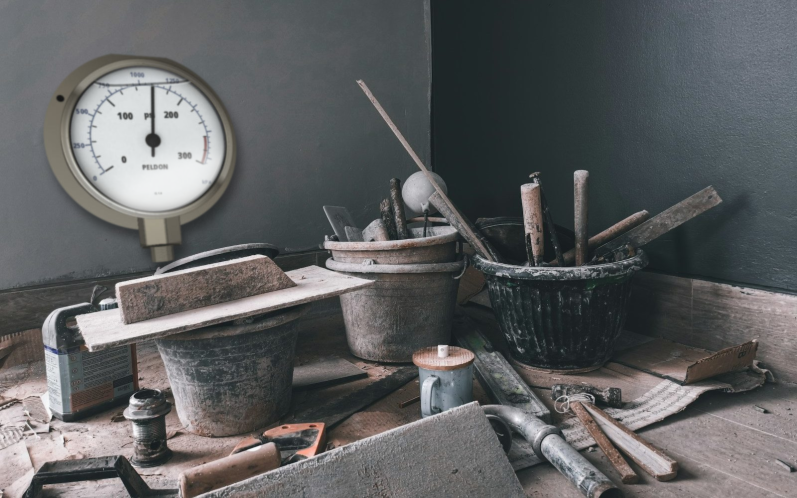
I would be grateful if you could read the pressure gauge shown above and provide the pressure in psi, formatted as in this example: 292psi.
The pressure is 160psi
